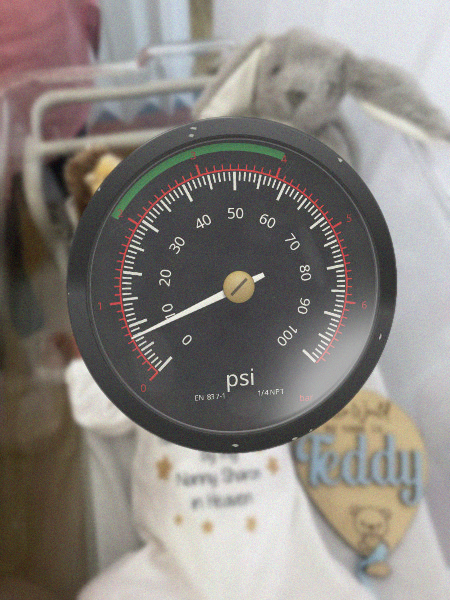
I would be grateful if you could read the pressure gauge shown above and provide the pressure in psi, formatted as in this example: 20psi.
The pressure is 8psi
